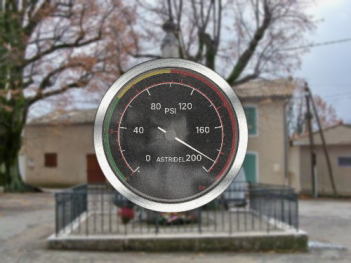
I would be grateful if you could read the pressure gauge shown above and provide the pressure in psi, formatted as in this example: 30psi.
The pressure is 190psi
